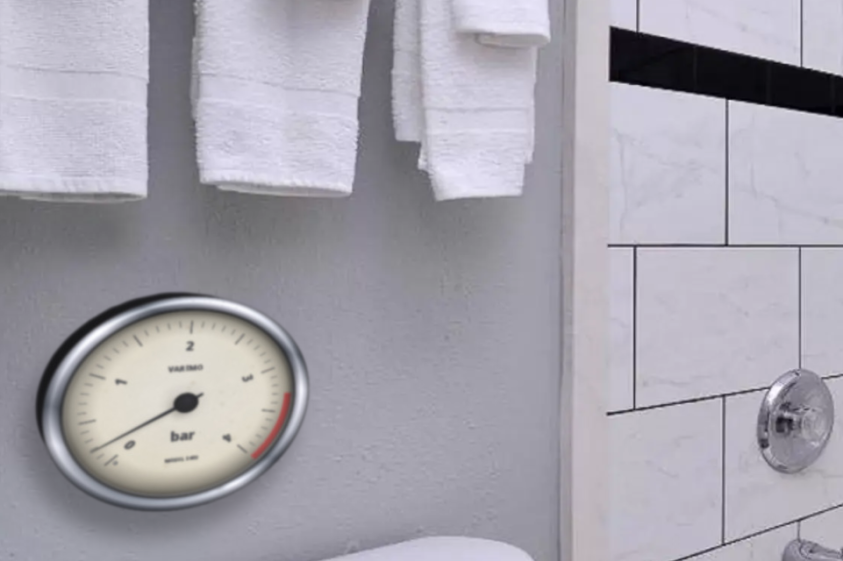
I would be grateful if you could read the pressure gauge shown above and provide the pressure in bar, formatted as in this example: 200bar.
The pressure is 0.2bar
